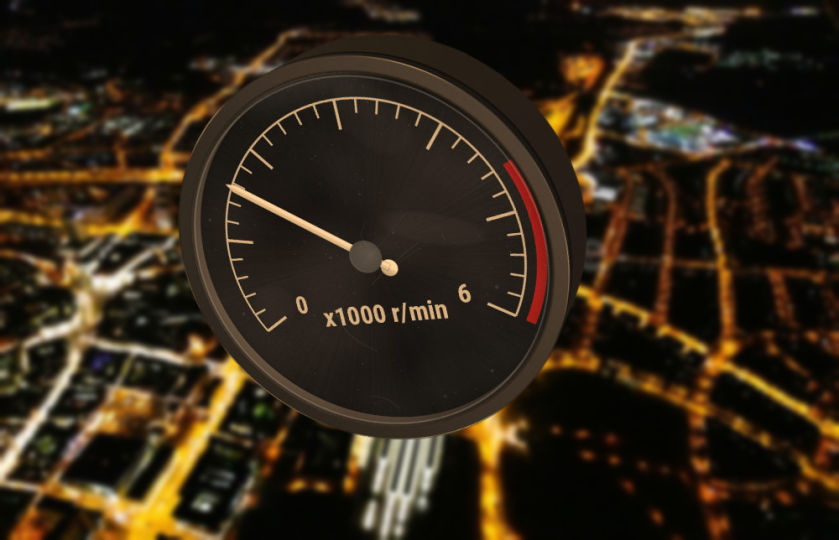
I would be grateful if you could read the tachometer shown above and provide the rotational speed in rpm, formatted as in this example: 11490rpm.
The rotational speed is 1600rpm
